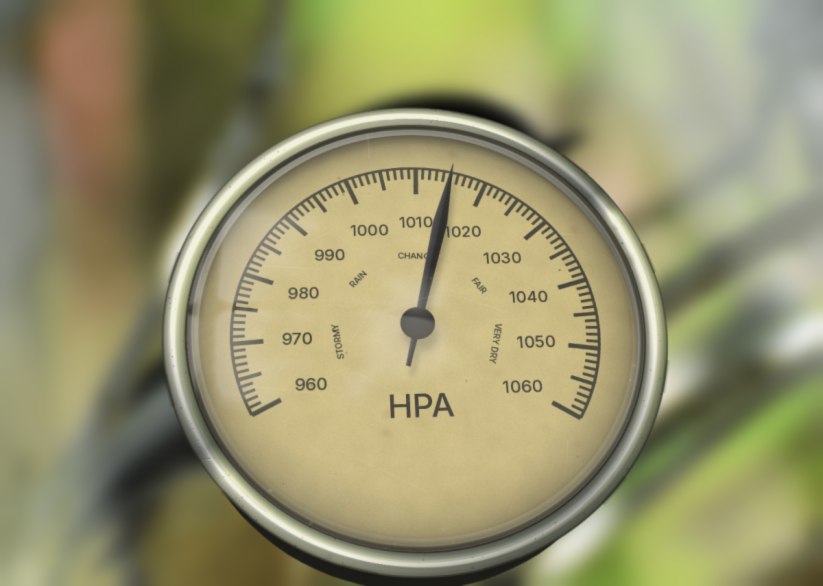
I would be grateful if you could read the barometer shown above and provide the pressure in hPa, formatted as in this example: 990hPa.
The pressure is 1015hPa
